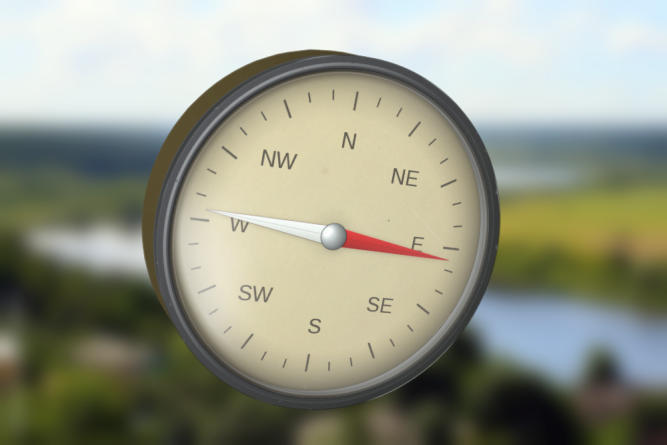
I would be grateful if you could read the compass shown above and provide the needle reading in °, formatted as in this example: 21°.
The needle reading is 95°
